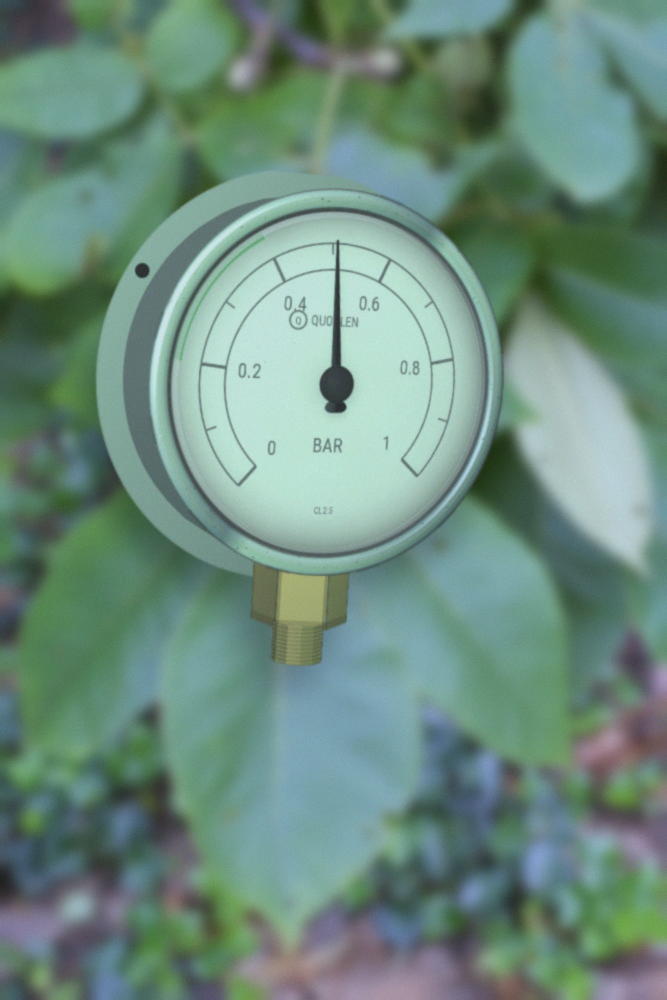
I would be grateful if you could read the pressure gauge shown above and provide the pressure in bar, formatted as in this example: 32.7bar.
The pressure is 0.5bar
